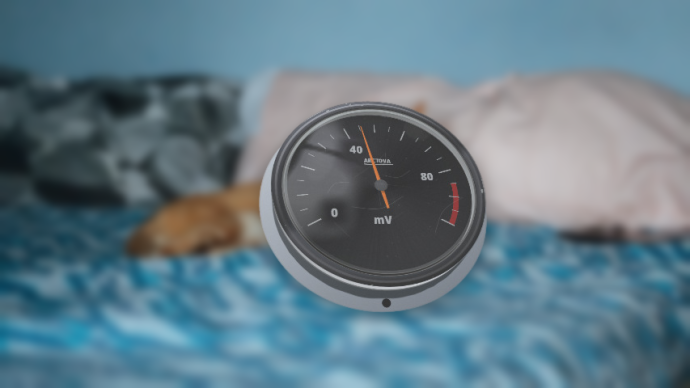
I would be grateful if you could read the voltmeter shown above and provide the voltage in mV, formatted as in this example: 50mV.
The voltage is 45mV
